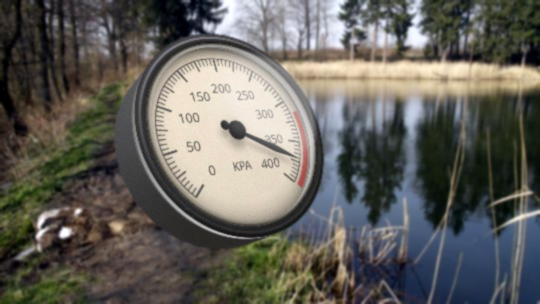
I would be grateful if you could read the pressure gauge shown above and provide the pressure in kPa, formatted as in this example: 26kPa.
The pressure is 375kPa
